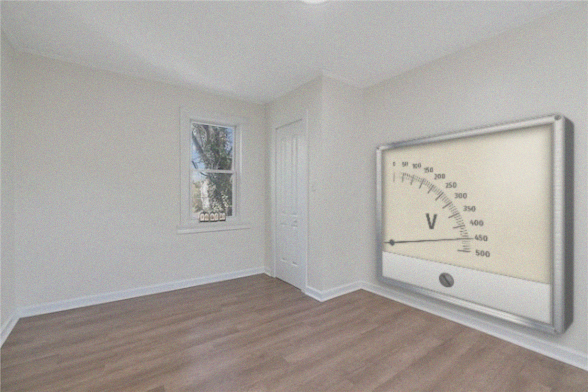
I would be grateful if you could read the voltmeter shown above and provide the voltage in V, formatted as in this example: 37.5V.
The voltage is 450V
